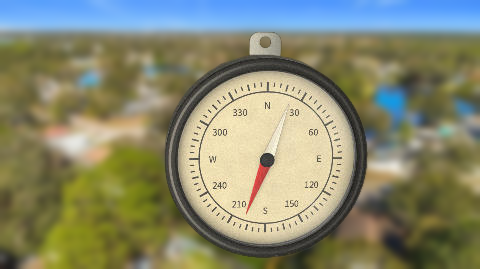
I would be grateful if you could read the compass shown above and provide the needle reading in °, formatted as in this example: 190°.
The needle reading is 200°
